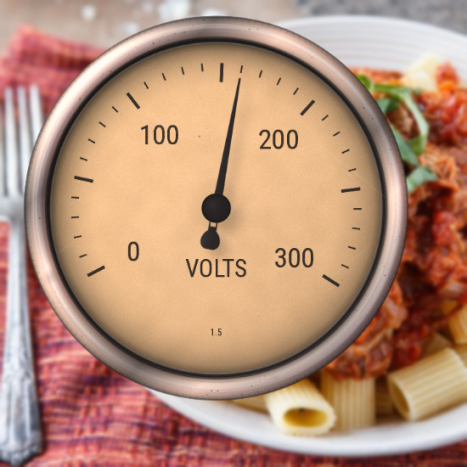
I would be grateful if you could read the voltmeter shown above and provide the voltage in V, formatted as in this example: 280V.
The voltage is 160V
